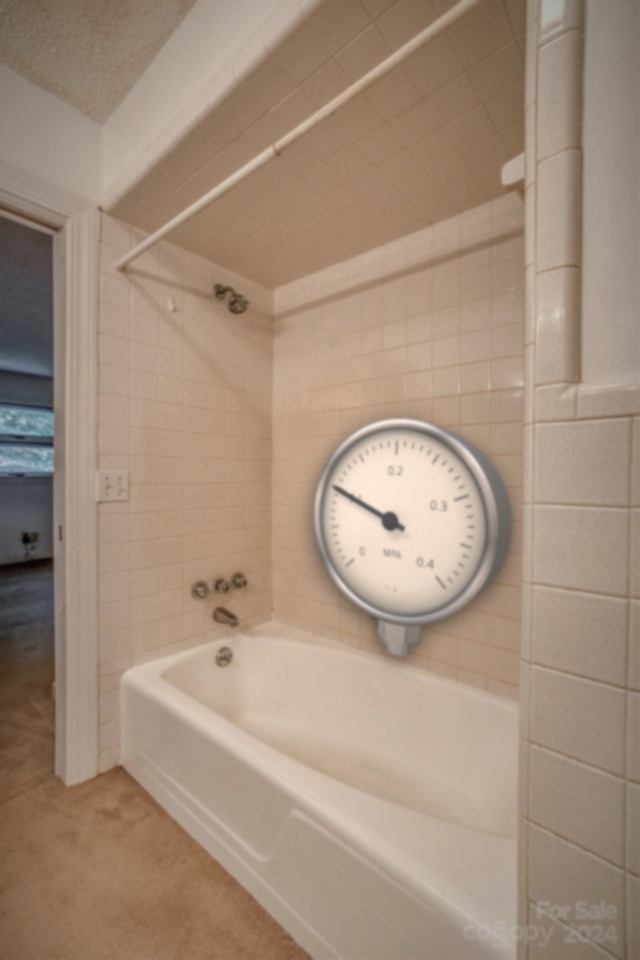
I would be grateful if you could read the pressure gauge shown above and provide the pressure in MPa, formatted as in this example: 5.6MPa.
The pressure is 0.1MPa
